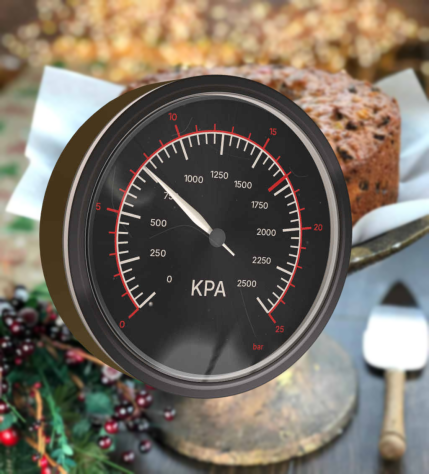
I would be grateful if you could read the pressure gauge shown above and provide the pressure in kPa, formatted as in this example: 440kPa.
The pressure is 750kPa
